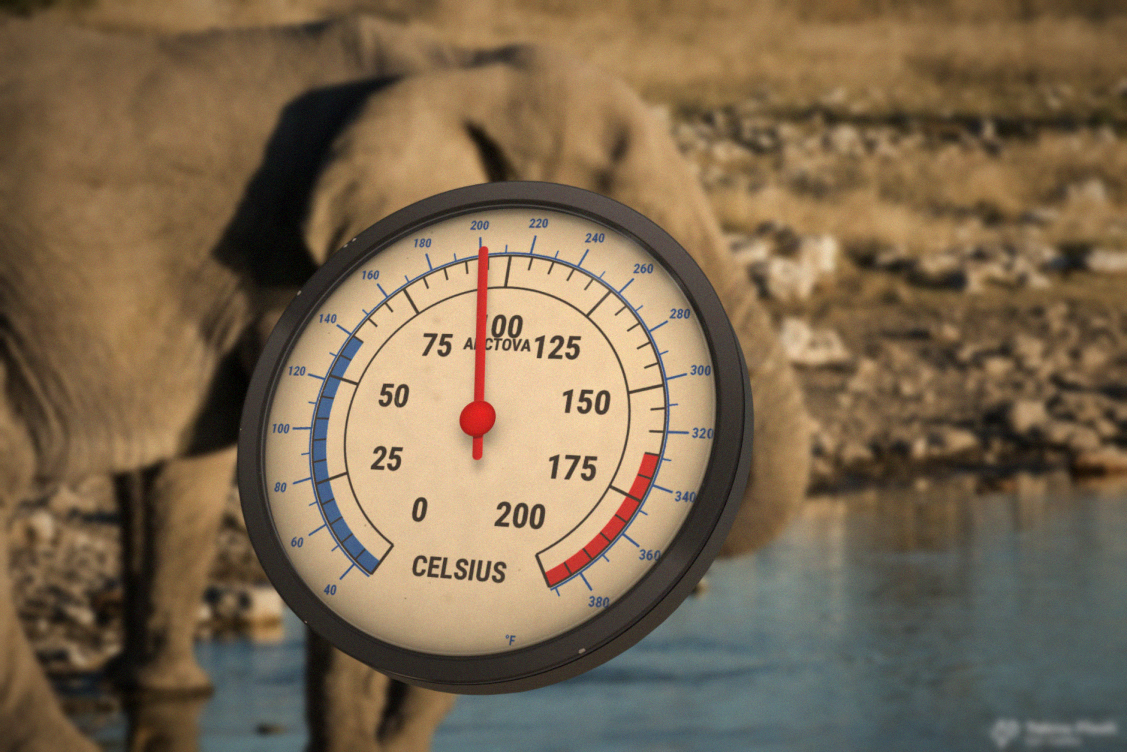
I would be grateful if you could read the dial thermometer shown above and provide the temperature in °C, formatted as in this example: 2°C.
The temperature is 95°C
